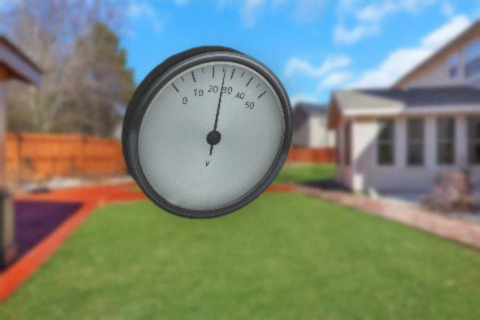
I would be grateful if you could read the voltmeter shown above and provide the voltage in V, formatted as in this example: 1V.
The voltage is 25V
